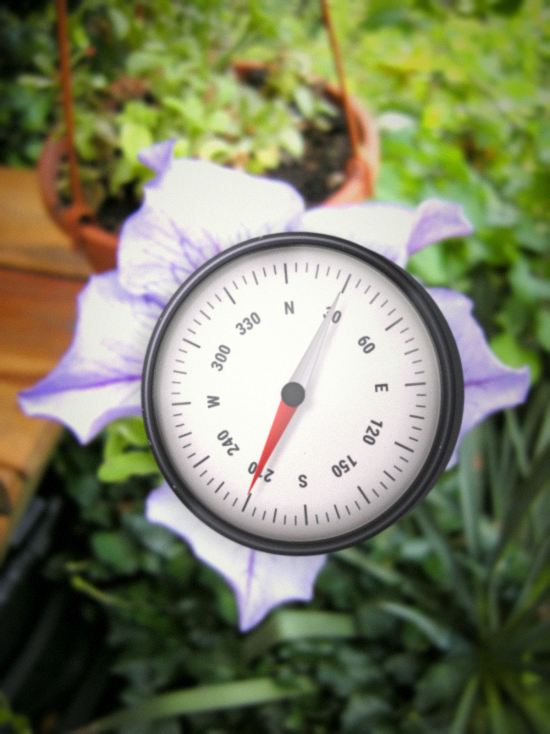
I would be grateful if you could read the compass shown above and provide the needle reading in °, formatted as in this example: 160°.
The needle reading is 210°
